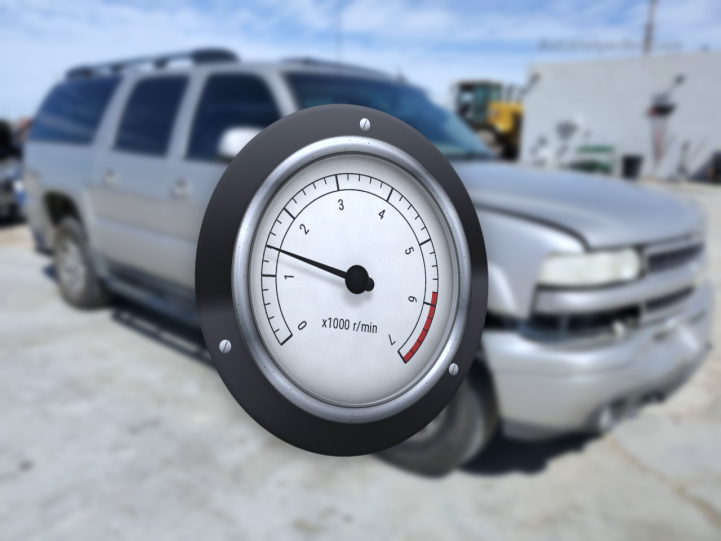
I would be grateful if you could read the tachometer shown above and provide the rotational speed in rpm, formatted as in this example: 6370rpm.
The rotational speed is 1400rpm
